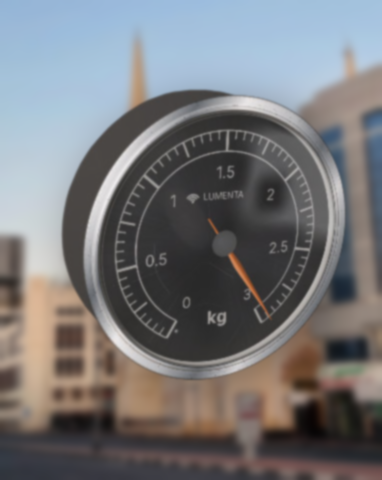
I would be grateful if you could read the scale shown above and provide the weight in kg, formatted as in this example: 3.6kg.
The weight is 2.95kg
